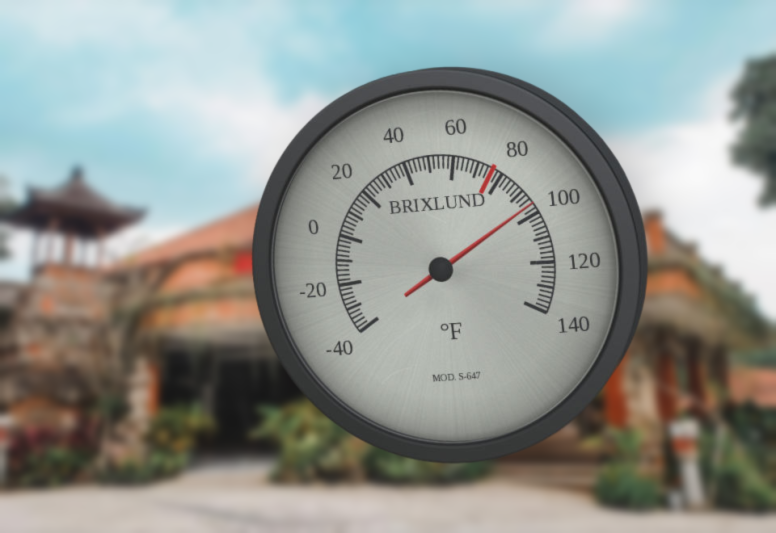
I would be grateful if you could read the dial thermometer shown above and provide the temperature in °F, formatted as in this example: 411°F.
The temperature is 96°F
